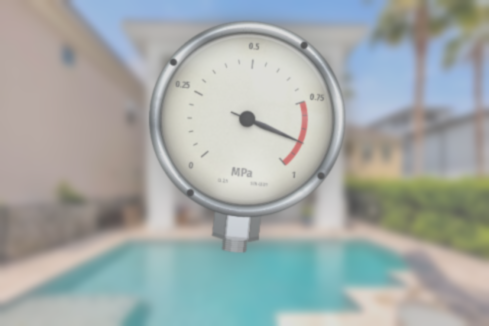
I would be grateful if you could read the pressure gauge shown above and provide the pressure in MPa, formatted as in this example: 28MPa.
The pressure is 0.9MPa
